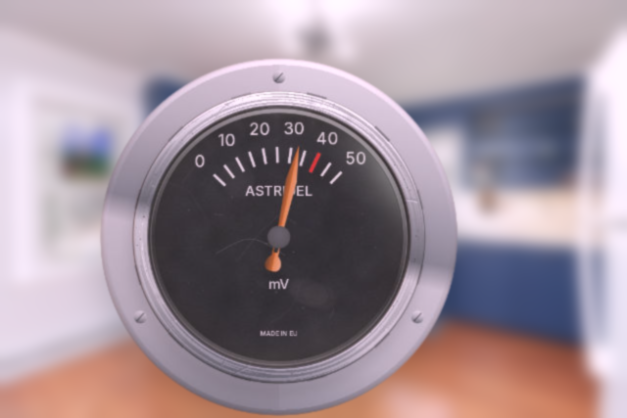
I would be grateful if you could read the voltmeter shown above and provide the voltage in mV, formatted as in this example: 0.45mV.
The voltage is 32.5mV
